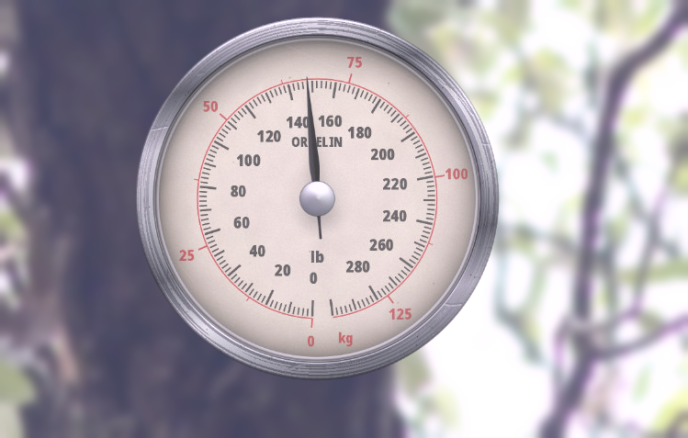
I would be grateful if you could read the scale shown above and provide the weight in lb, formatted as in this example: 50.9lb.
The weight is 148lb
